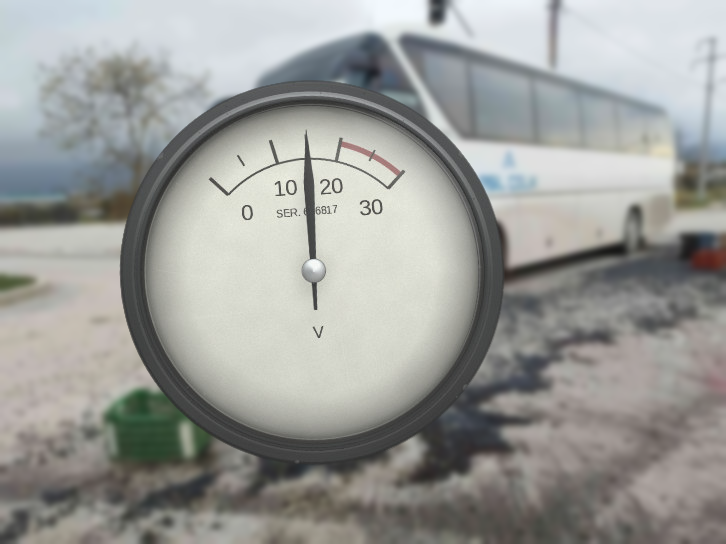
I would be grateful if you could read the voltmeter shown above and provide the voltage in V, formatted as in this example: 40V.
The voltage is 15V
